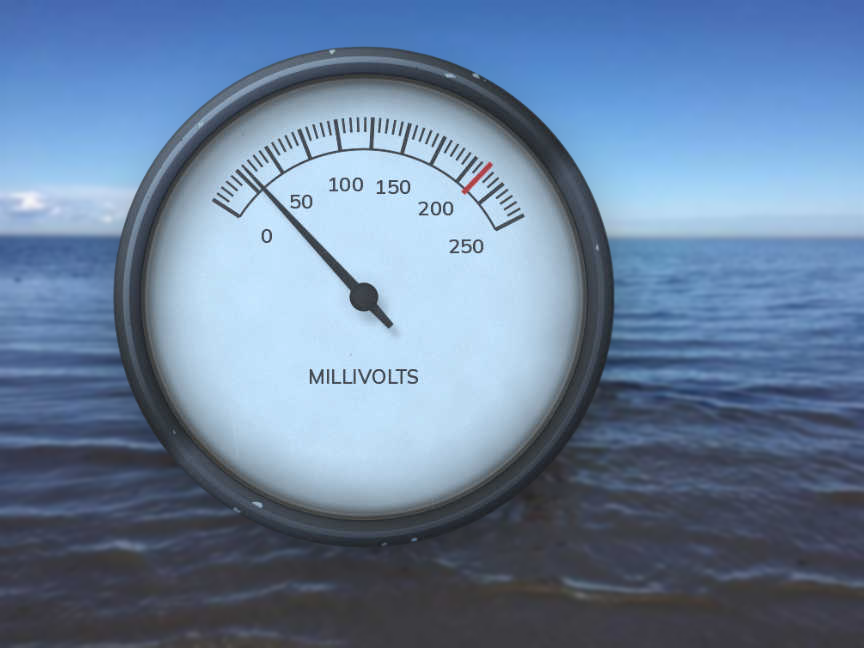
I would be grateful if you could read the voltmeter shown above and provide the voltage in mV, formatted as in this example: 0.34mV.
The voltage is 30mV
